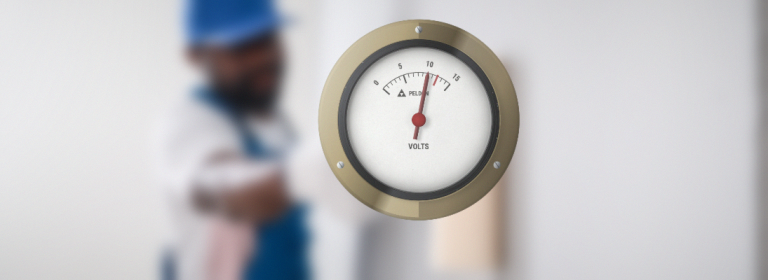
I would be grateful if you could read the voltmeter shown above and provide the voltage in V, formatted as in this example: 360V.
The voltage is 10V
